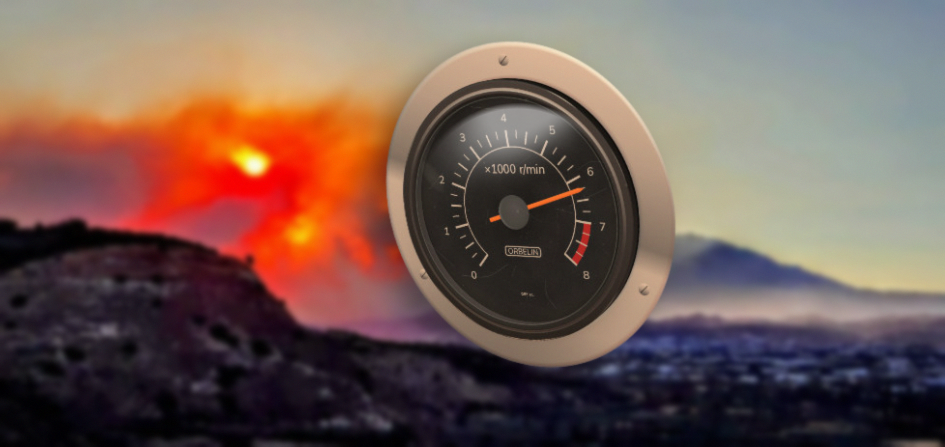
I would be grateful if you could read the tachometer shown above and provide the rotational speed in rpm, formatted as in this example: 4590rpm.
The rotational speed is 6250rpm
